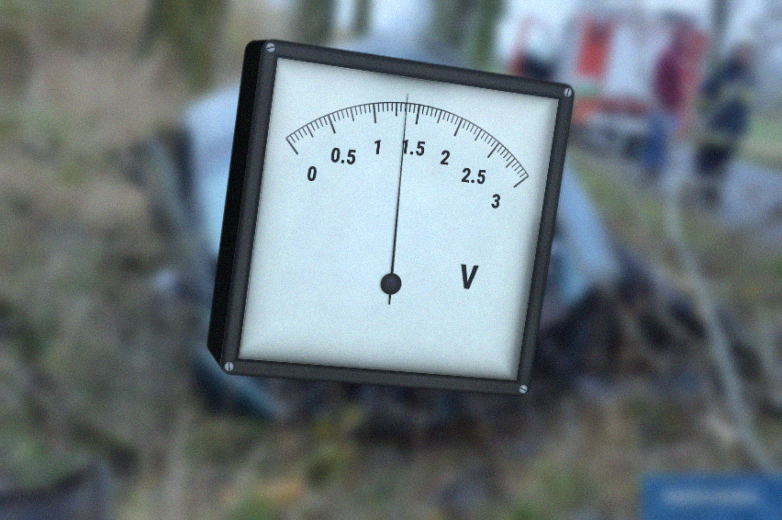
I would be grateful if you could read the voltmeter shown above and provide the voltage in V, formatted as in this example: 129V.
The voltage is 1.35V
